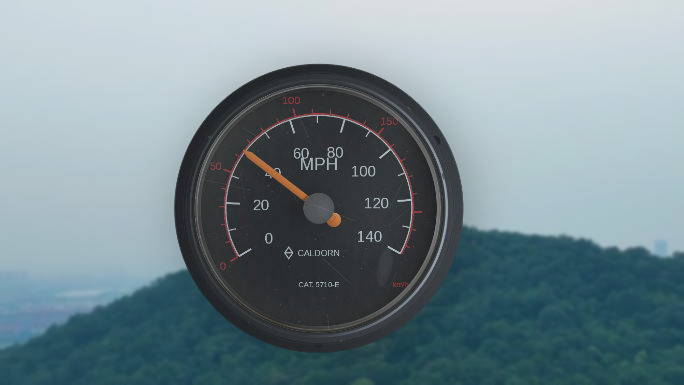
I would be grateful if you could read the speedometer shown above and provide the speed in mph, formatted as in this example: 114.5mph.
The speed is 40mph
